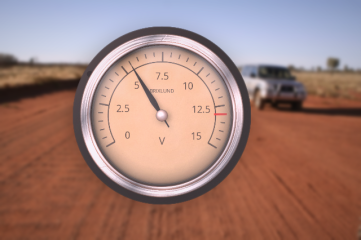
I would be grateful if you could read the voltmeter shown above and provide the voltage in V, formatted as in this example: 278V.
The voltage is 5.5V
